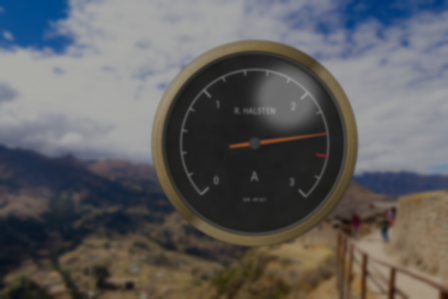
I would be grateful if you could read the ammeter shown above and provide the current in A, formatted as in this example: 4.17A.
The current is 2.4A
